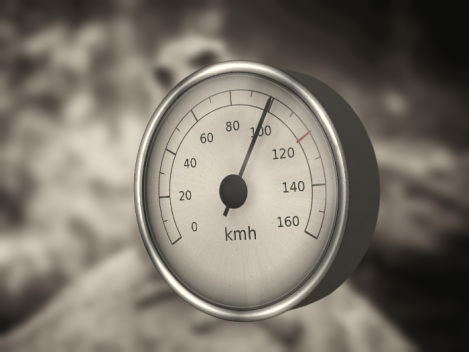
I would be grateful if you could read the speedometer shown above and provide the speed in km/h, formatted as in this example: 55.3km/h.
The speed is 100km/h
